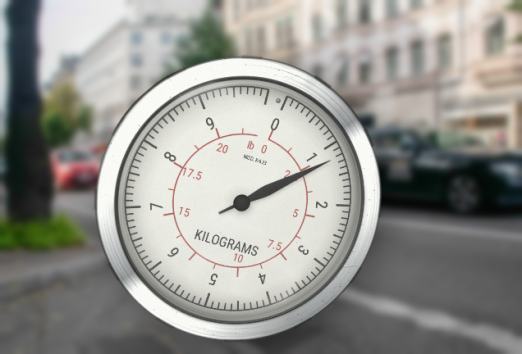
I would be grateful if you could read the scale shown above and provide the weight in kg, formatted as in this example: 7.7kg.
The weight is 1.2kg
